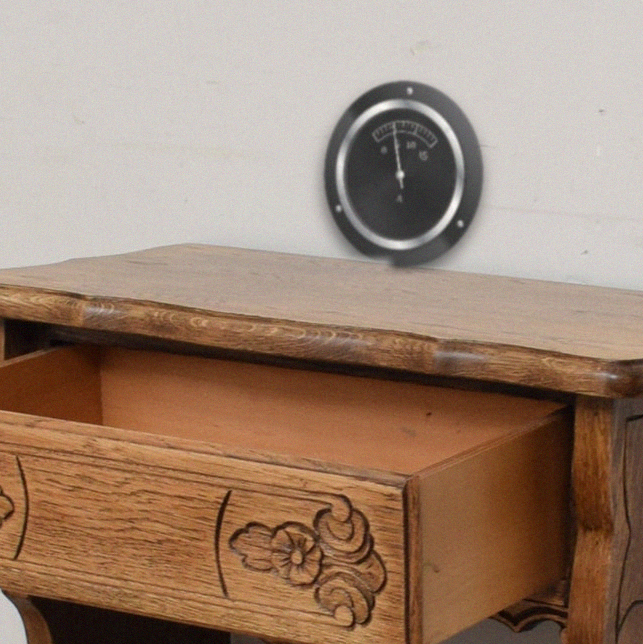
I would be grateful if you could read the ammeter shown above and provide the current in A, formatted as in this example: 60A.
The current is 5A
